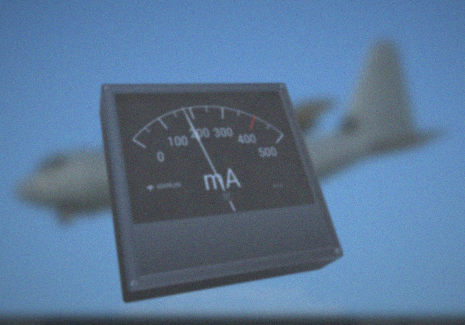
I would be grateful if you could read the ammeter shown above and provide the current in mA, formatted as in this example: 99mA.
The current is 175mA
